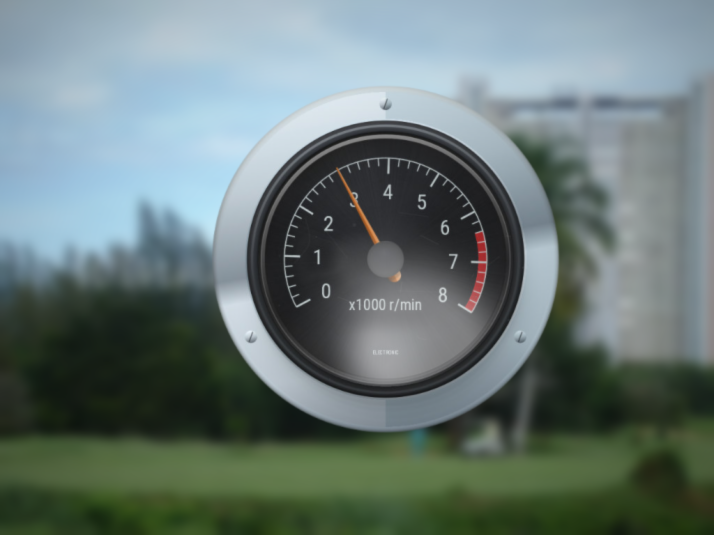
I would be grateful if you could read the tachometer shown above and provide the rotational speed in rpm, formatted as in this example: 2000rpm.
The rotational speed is 3000rpm
